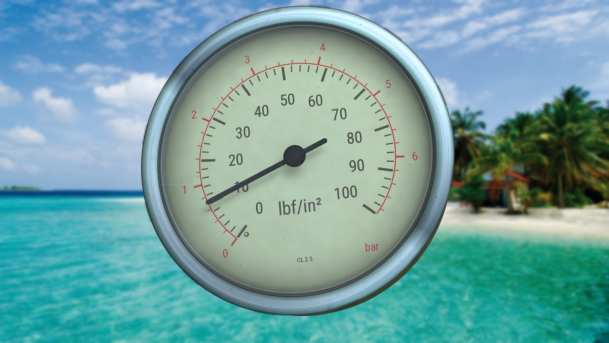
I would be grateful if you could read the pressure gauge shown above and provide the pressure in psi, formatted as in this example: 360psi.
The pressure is 10psi
